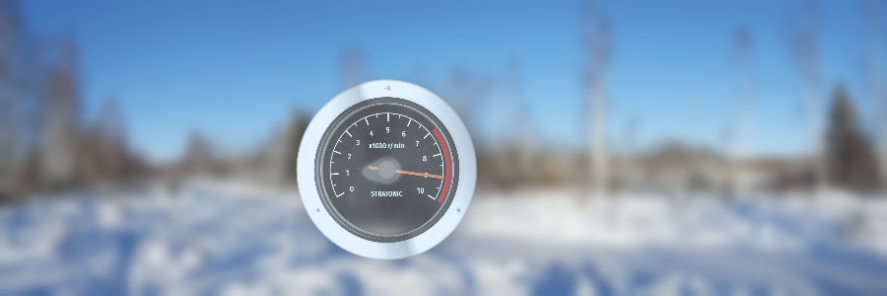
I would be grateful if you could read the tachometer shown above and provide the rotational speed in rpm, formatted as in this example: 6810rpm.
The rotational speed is 9000rpm
